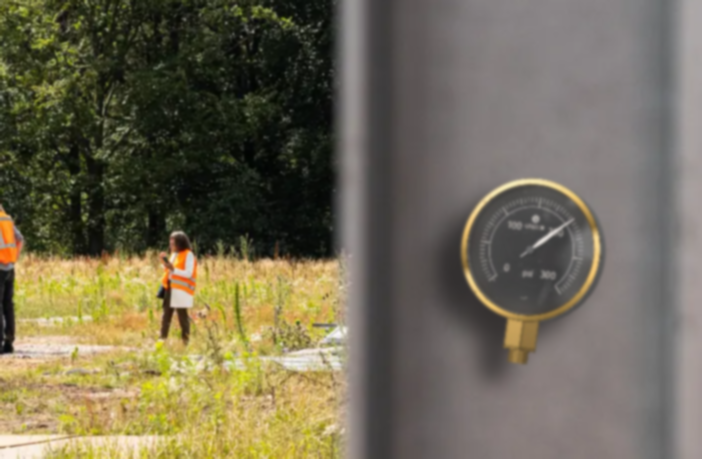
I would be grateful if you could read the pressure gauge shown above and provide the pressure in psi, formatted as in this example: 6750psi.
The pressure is 200psi
